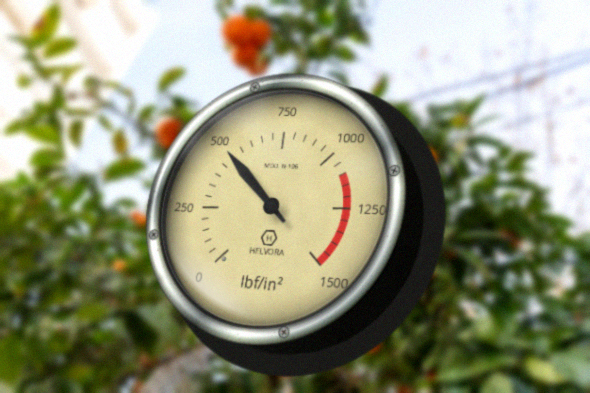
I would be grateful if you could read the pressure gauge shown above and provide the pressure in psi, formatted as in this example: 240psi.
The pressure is 500psi
